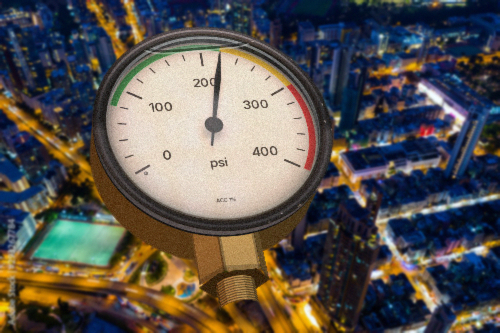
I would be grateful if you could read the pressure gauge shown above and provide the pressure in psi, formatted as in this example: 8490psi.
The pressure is 220psi
